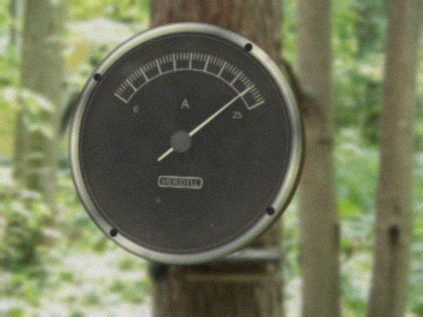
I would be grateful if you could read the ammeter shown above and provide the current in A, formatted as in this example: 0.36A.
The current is 22.5A
